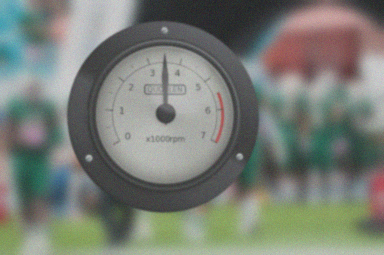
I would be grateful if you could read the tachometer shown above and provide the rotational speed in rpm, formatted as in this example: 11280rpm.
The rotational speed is 3500rpm
